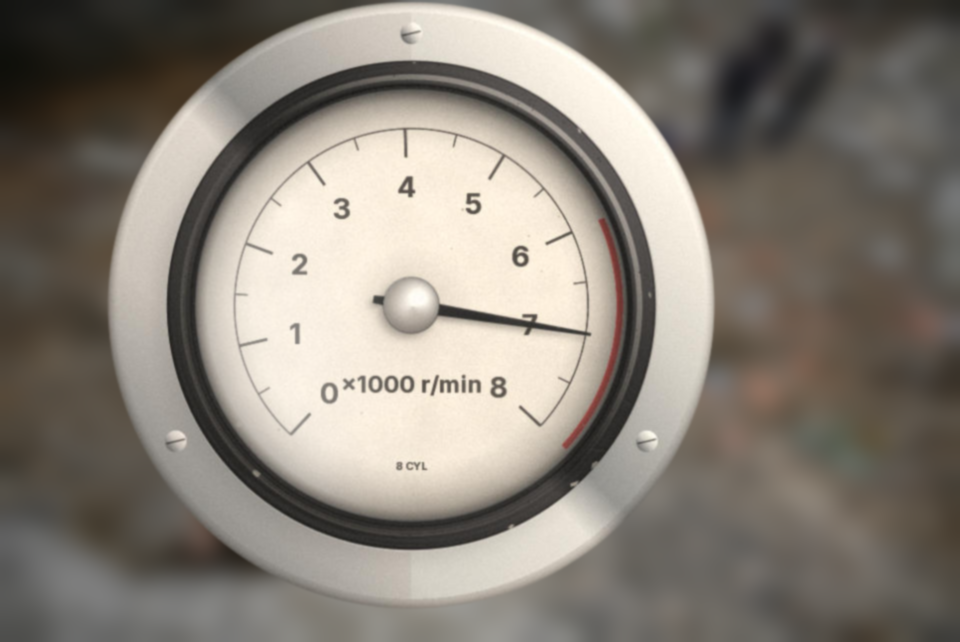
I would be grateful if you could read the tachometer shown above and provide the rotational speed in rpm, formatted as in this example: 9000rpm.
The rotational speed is 7000rpm
